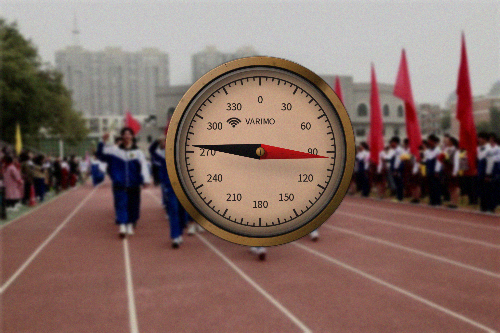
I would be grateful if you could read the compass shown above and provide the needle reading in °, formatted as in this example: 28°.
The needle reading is 95°
